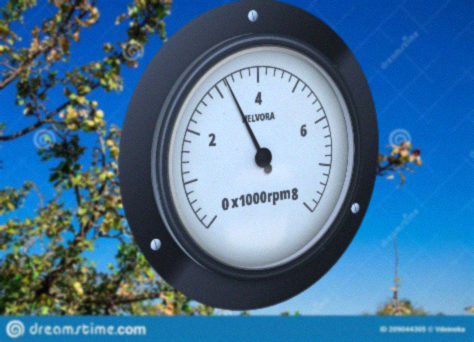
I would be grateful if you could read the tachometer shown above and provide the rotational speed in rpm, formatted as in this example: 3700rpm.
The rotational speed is 3200rpm
